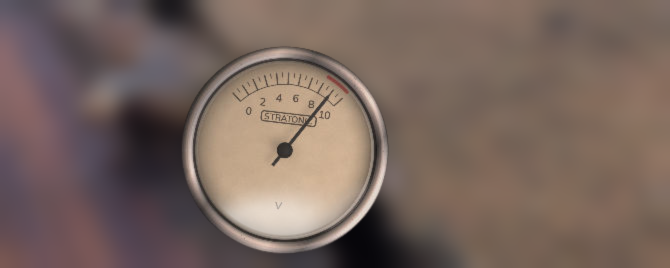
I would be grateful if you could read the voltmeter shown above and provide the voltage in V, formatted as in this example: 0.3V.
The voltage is 9V
